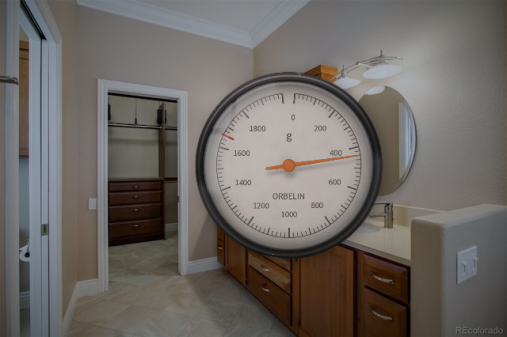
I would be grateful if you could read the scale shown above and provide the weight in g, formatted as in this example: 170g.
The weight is 440g
